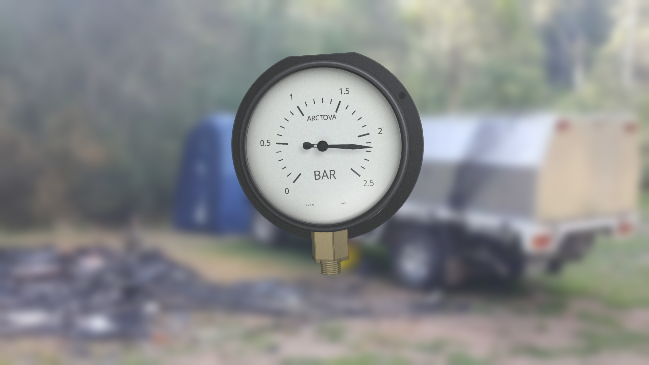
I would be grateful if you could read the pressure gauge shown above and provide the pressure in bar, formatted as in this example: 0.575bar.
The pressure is 2.15bar
